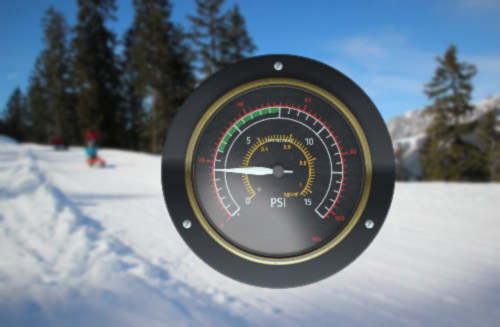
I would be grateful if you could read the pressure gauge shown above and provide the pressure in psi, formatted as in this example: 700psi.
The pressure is 2.5psi
